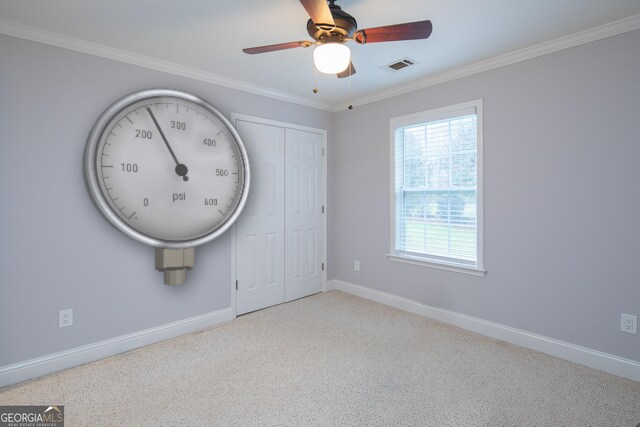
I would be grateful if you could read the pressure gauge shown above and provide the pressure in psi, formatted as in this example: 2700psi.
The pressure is 240psi
